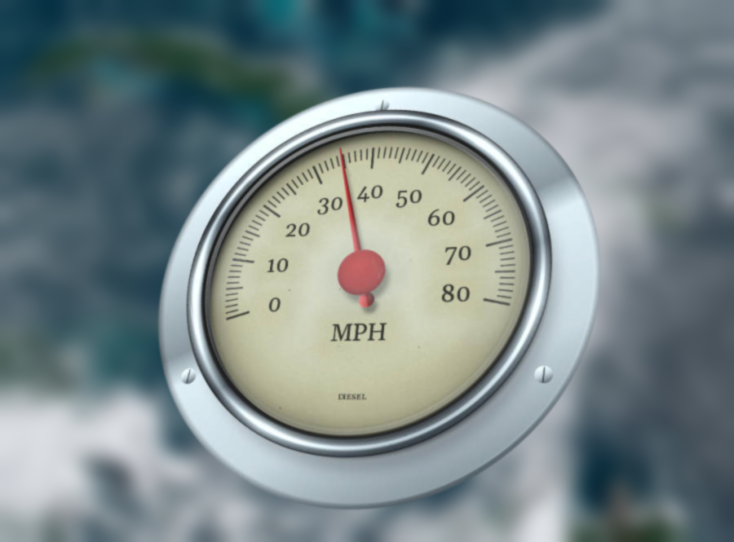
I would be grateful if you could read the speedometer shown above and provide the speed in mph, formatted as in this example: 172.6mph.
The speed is 35mph
